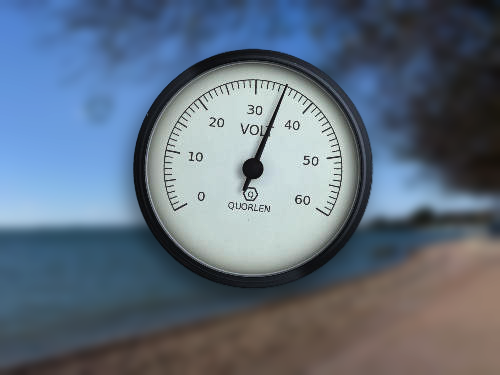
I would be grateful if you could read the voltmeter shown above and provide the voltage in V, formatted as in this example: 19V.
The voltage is 35V
